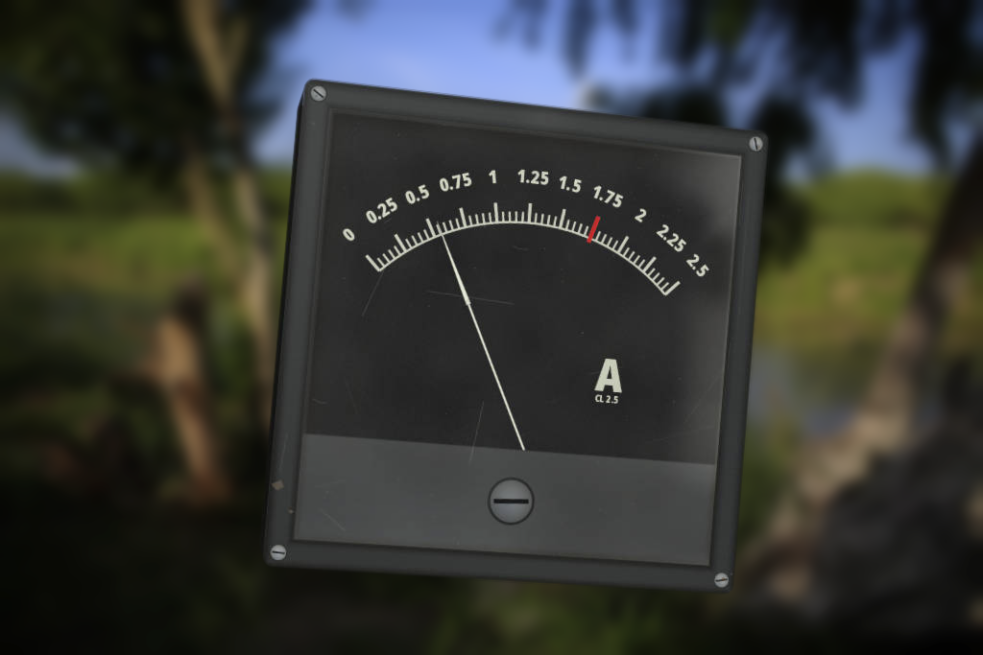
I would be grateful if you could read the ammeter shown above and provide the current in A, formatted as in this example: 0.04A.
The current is 0.55A
